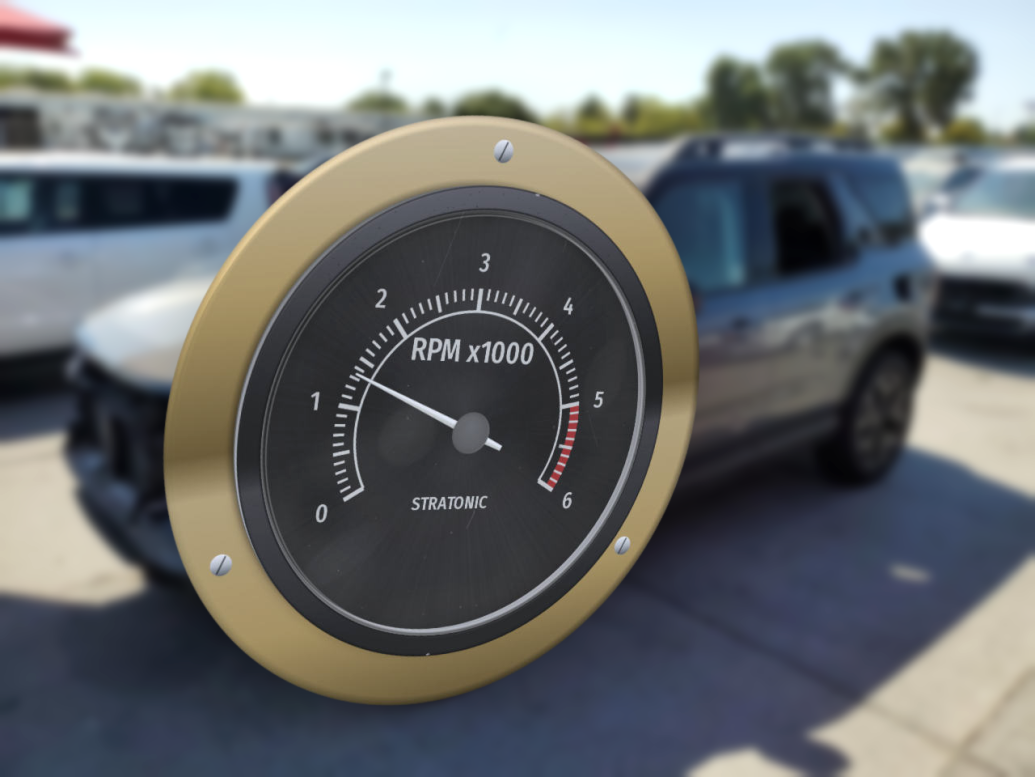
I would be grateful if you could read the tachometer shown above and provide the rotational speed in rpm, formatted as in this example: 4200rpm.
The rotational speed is 1350rpm
